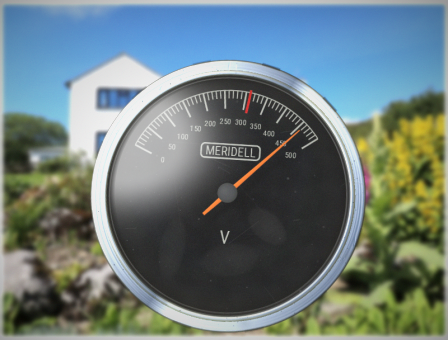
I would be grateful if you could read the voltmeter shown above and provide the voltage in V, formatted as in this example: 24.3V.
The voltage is 460V
